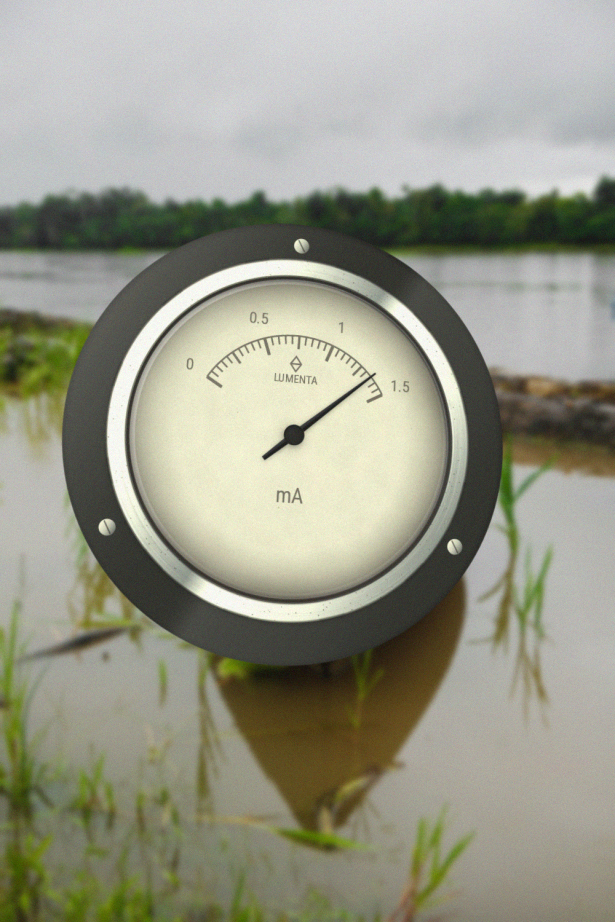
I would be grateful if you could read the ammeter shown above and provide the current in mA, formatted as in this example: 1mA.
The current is 1.35mA
